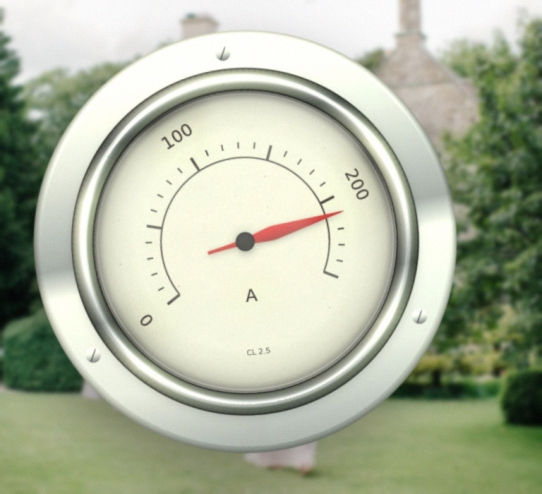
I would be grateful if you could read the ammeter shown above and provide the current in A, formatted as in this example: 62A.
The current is 210A
